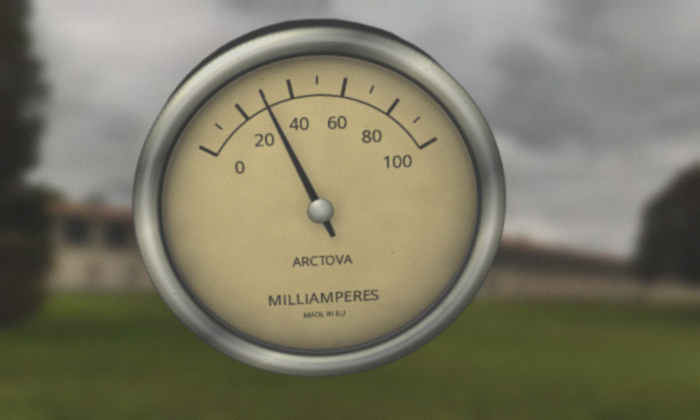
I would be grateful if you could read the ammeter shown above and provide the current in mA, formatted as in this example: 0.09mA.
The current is 30mA
